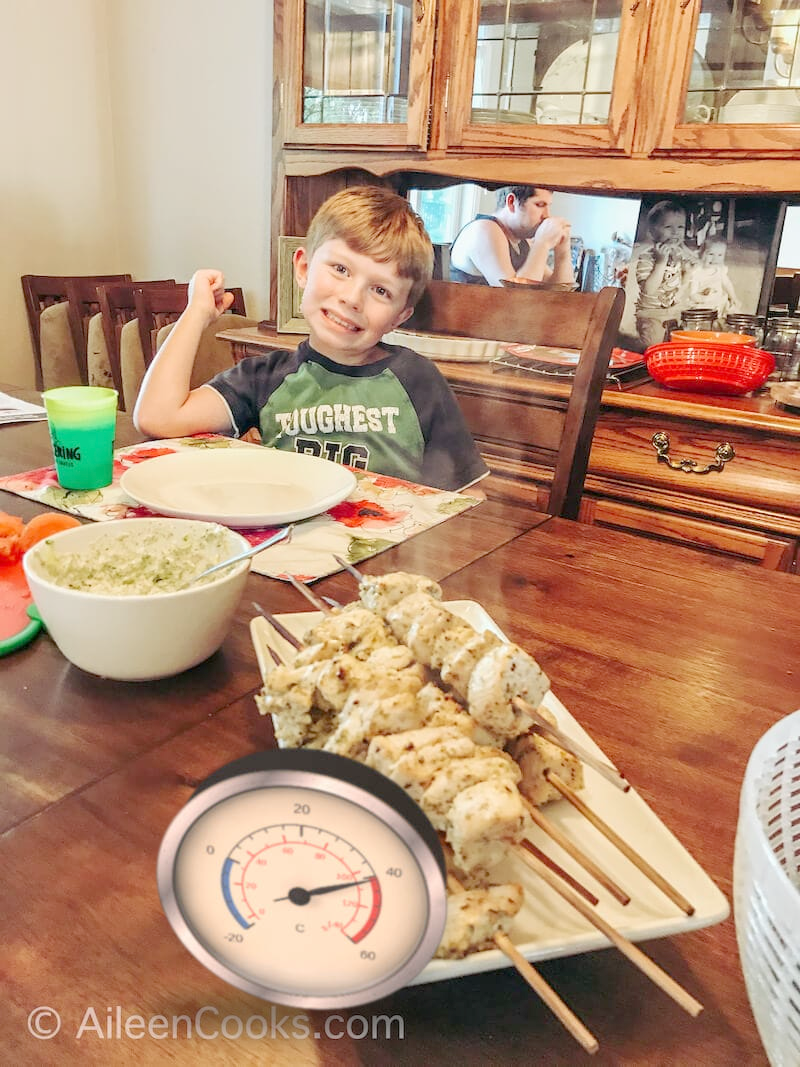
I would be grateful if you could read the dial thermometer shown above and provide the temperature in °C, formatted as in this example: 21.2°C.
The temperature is 40°C
